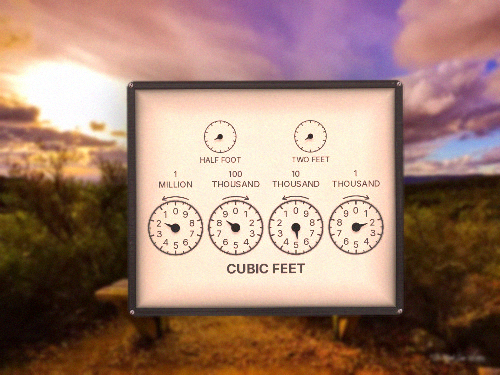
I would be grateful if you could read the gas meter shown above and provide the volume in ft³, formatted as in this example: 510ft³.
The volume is 185200ft³
